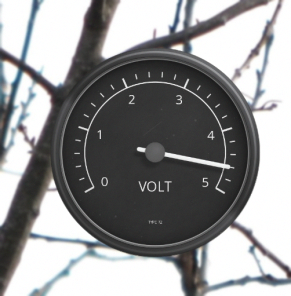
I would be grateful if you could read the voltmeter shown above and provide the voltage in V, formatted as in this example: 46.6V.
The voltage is 4.6V
